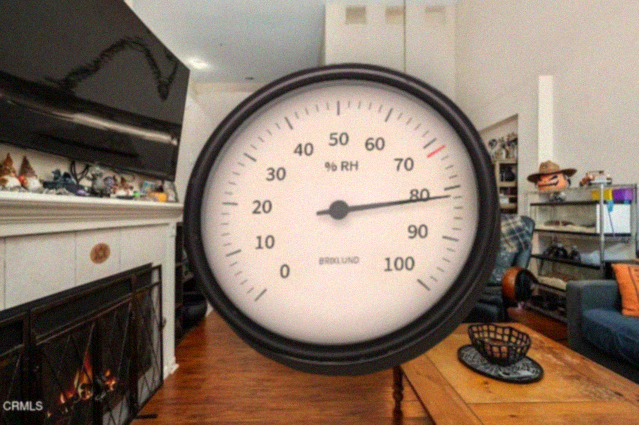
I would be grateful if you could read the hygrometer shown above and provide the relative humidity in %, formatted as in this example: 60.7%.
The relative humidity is 82%
